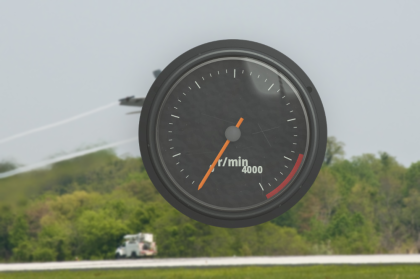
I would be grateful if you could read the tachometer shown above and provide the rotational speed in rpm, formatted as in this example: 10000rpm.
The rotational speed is 0rpm
